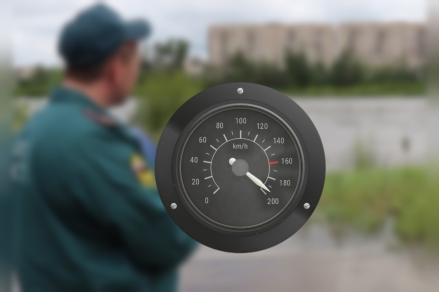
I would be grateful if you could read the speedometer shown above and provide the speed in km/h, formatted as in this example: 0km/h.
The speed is 195km/h
